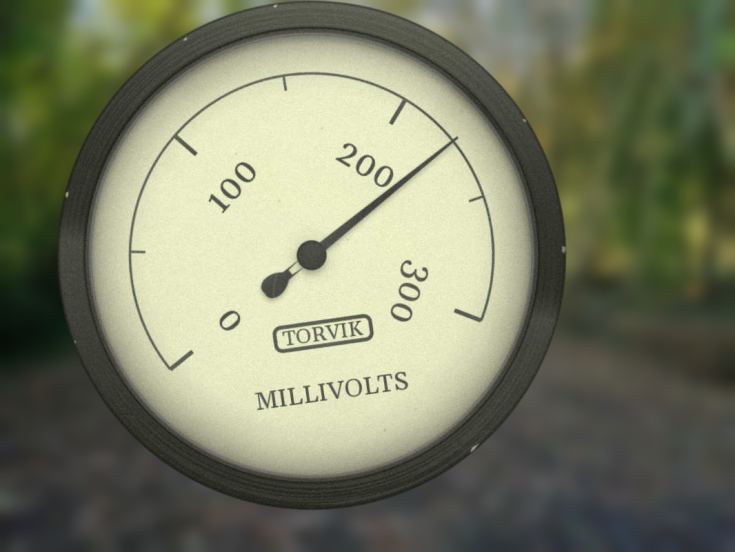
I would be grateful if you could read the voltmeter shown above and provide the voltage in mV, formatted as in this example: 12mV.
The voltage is 225mV
